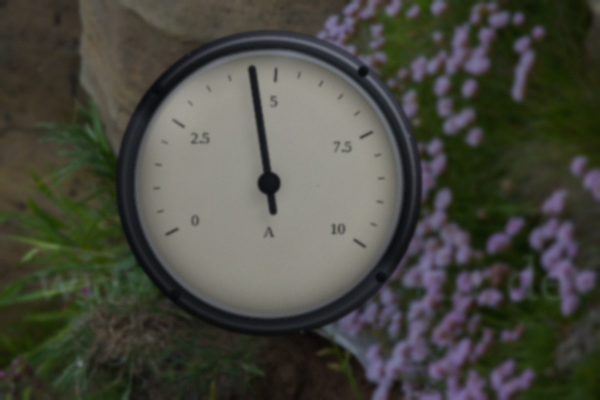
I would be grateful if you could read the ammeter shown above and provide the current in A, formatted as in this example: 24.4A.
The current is 4.5A
